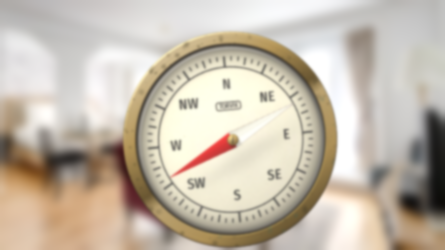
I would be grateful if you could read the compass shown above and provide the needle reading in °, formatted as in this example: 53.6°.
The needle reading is 245°
